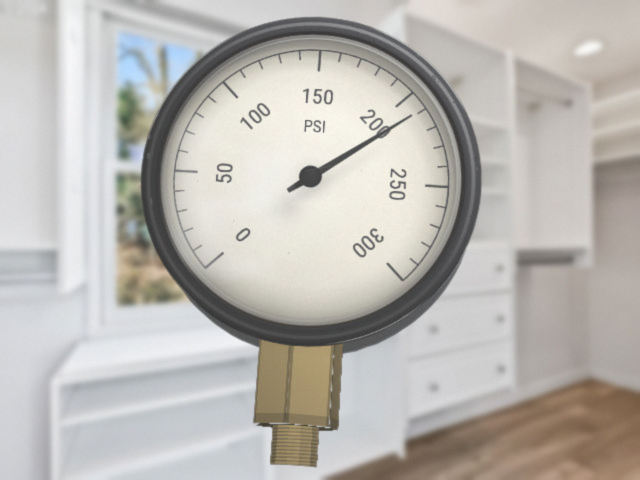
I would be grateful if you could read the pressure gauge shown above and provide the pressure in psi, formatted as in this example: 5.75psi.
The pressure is 210psi
